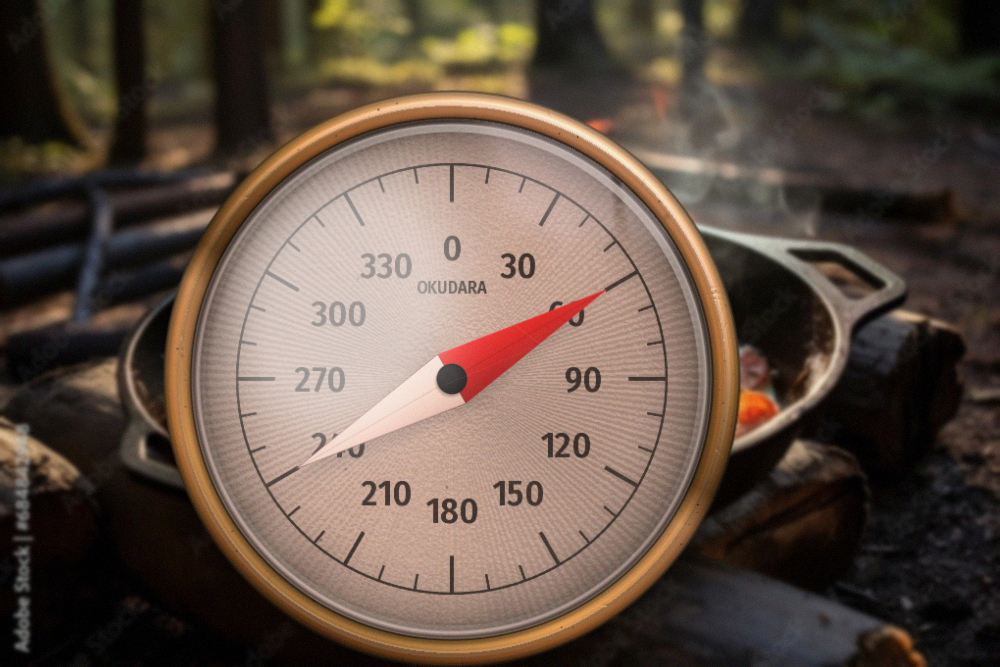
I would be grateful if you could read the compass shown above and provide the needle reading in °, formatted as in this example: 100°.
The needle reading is 60°
